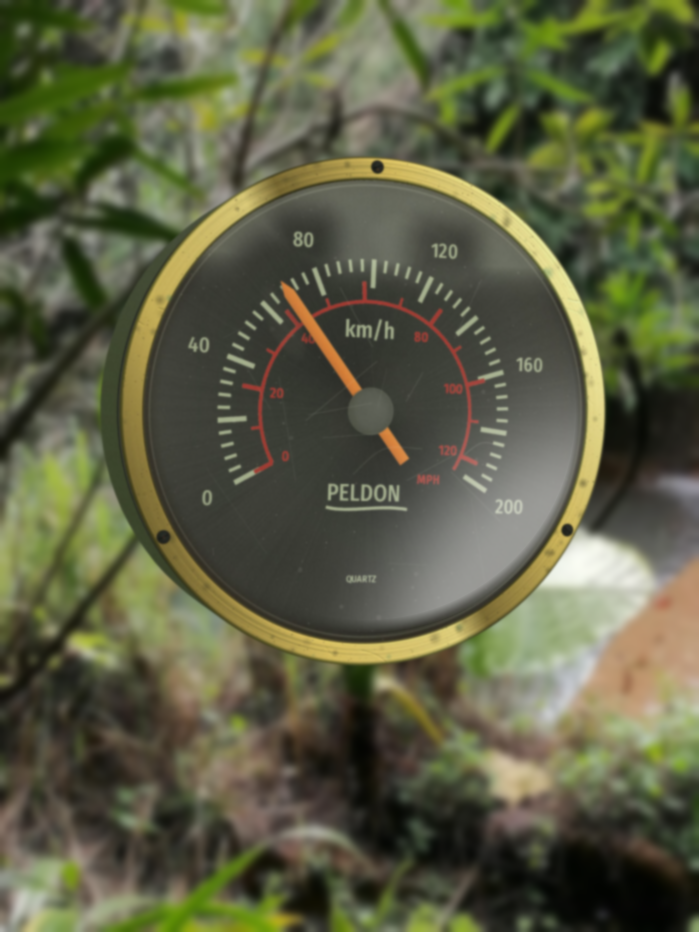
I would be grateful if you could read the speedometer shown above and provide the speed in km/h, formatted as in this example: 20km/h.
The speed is 68km/h
